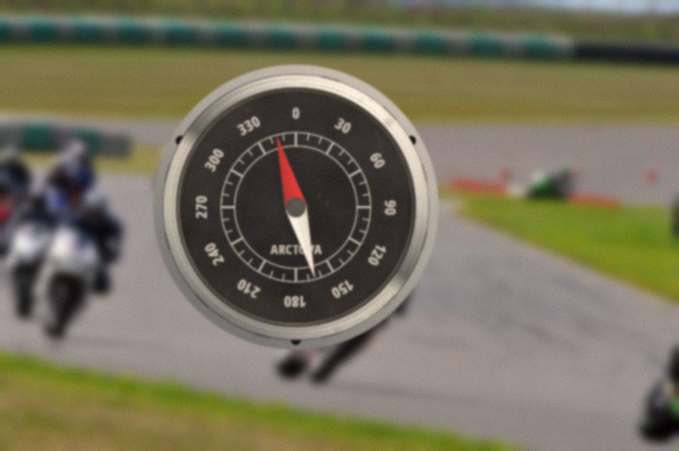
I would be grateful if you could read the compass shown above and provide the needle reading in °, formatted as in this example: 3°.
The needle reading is 345°
